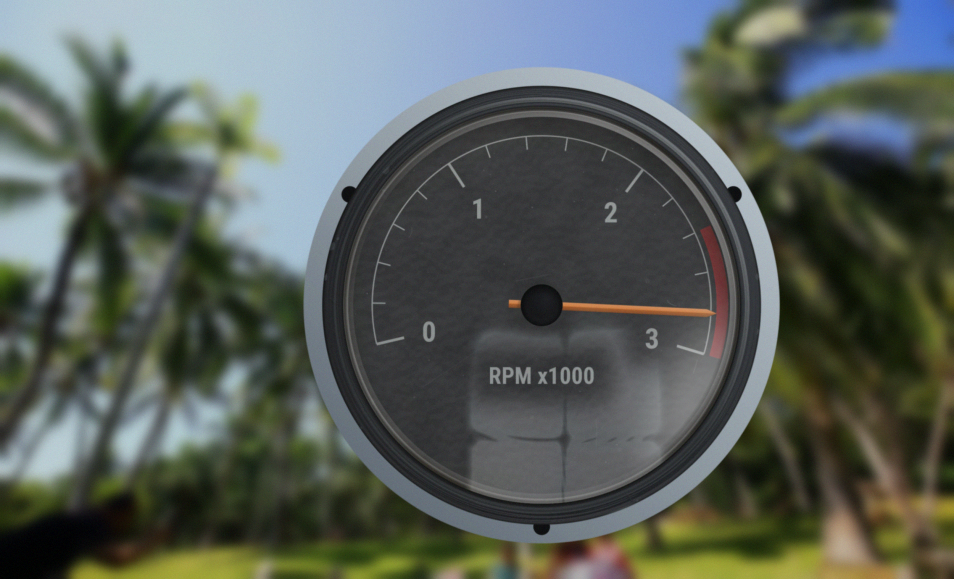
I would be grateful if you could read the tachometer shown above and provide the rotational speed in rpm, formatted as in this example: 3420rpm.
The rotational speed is 2800rpm
